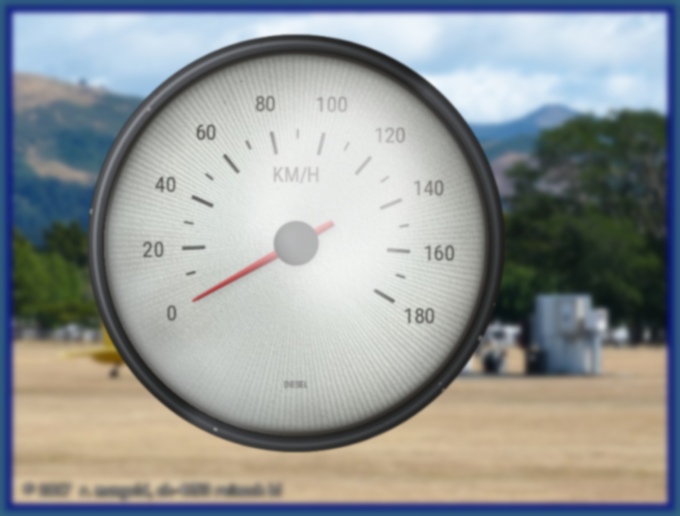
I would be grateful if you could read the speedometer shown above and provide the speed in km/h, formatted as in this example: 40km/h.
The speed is 0km/h
